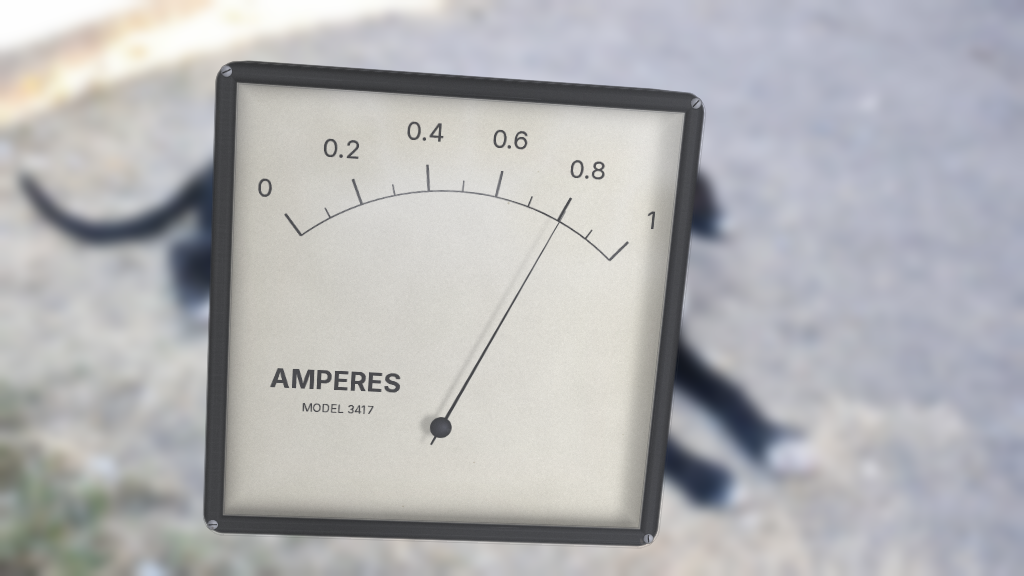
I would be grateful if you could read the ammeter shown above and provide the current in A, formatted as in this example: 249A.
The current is 0.8A
